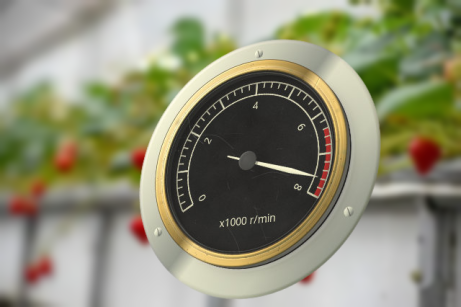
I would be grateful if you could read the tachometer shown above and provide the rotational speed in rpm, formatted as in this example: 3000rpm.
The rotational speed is 7600rpm
